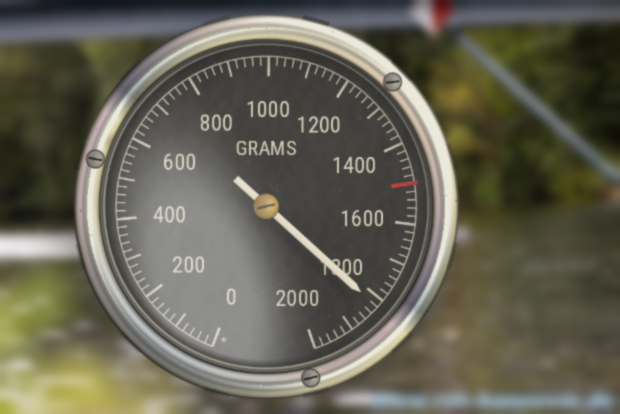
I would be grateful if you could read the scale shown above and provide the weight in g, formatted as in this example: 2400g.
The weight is 1820g
